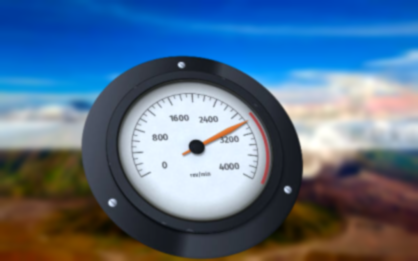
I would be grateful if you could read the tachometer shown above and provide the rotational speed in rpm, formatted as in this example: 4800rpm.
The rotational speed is 3000rpm
